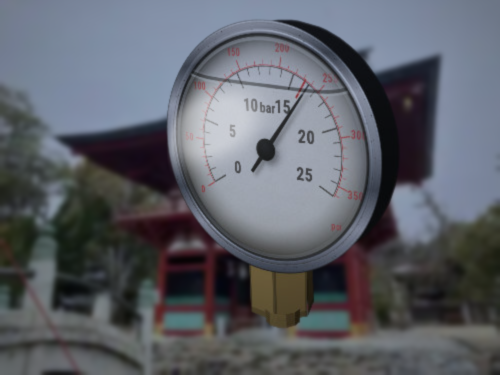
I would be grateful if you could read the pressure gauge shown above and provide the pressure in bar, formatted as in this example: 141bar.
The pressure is 16.5bar
